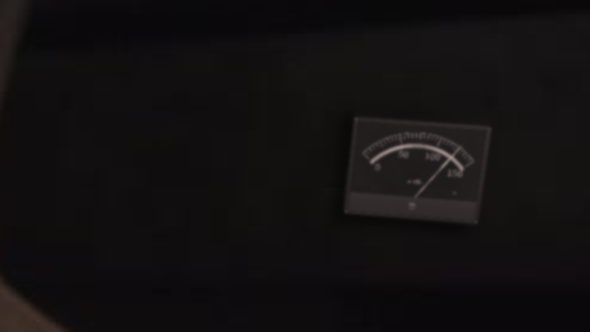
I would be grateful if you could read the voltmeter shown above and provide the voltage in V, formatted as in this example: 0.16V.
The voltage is 125V
